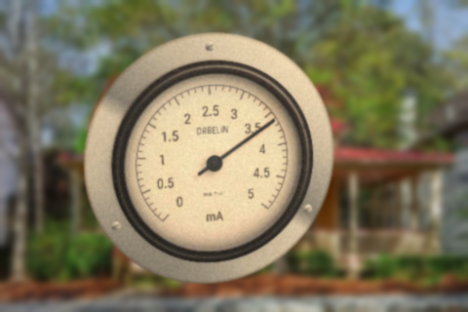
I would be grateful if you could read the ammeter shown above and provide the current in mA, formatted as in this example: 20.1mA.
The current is 3.6mA
